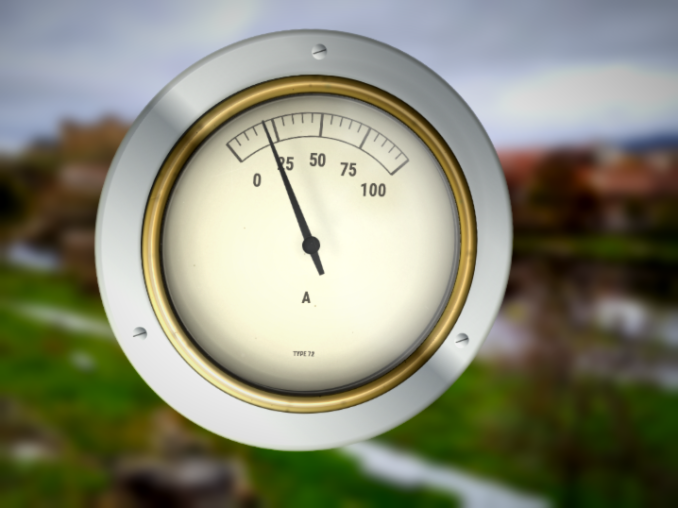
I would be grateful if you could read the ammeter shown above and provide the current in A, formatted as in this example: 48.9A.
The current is 20A
